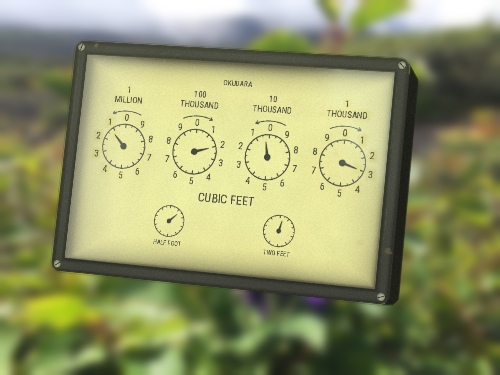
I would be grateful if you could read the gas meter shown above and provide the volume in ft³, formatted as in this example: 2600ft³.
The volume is 120300ft³
